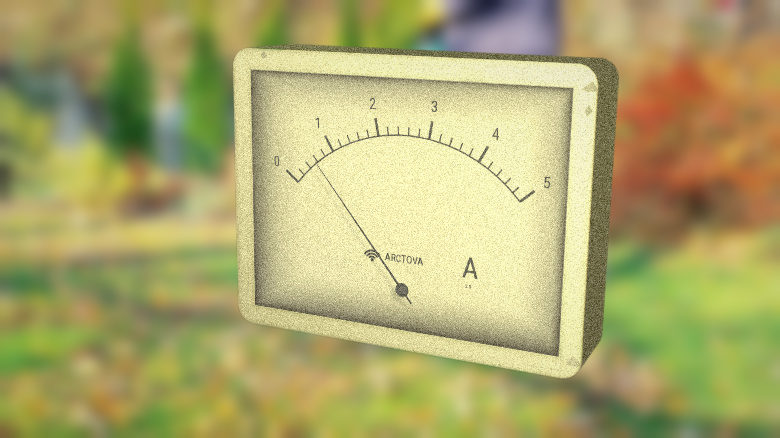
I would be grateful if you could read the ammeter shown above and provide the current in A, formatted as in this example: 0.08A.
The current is 0.6A
